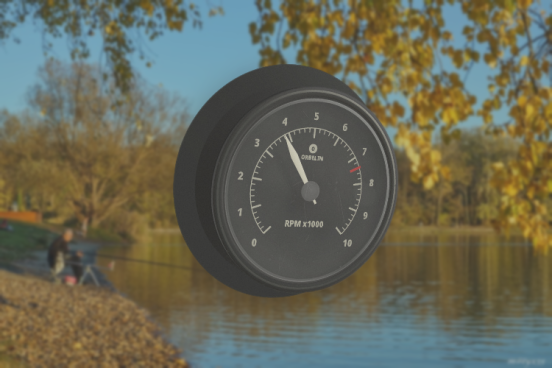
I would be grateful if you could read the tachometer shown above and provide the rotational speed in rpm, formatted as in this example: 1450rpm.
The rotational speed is 3800rpm
